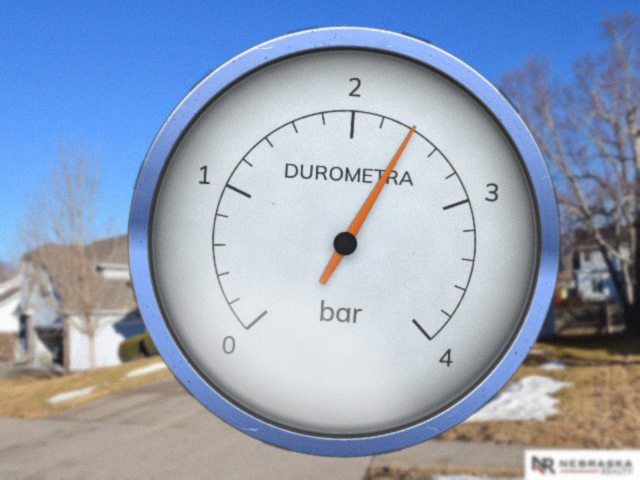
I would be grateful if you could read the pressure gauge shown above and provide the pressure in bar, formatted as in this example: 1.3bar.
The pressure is 2.4bar
